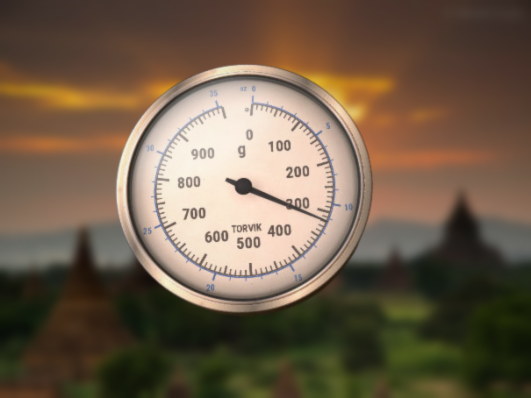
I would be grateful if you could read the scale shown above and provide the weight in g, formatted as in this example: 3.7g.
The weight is 320g
